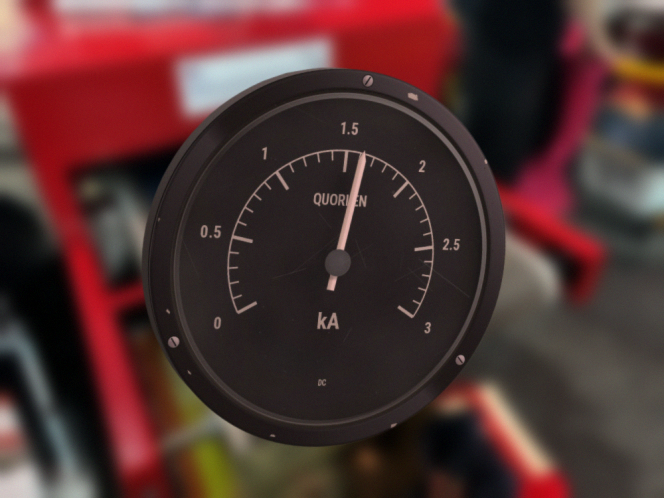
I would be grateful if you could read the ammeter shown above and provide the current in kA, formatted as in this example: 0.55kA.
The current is 1.6kA
